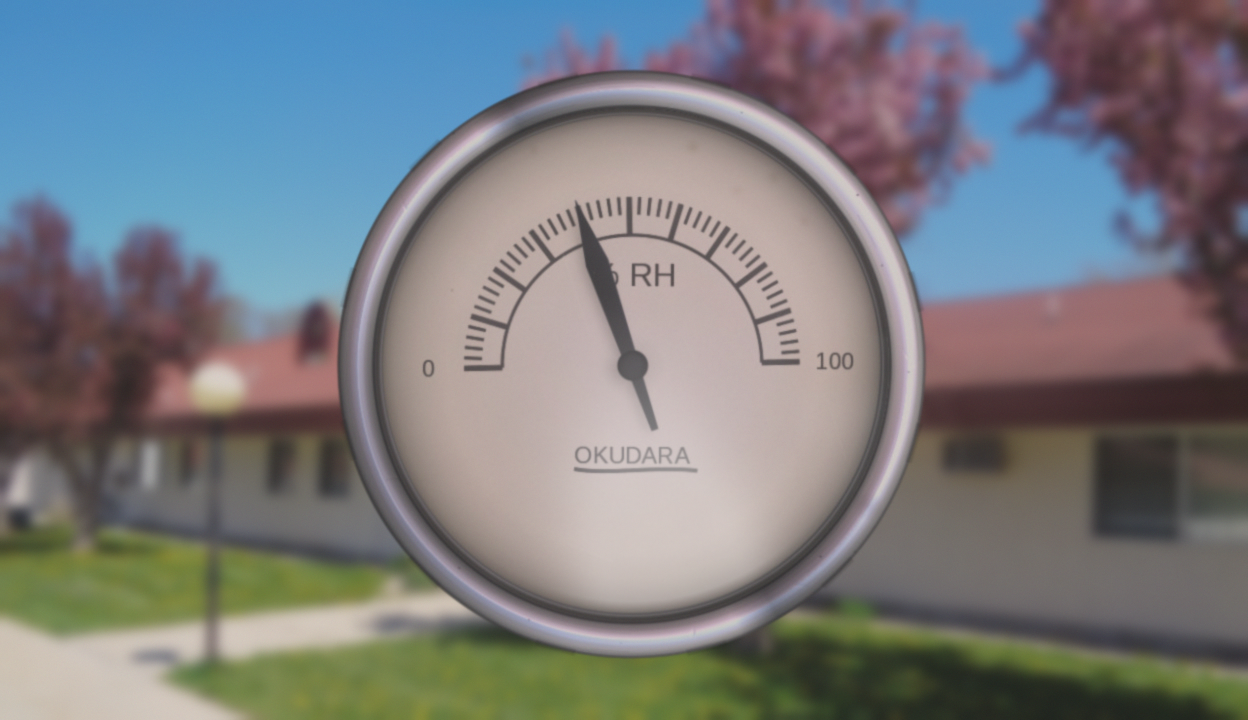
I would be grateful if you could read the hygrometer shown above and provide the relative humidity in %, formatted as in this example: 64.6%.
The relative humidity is 40%
